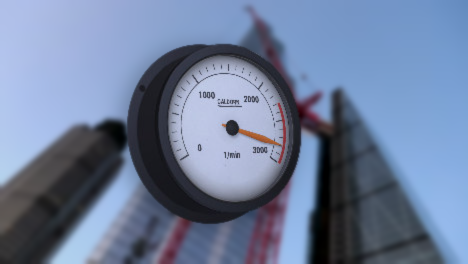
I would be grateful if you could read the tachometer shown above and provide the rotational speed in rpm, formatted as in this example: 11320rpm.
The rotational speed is 2800rpm
